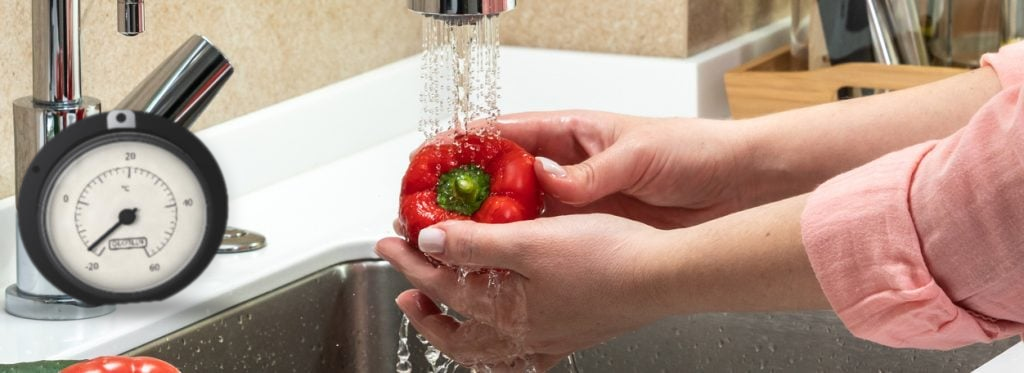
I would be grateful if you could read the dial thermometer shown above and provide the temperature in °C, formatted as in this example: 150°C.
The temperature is -16°C
